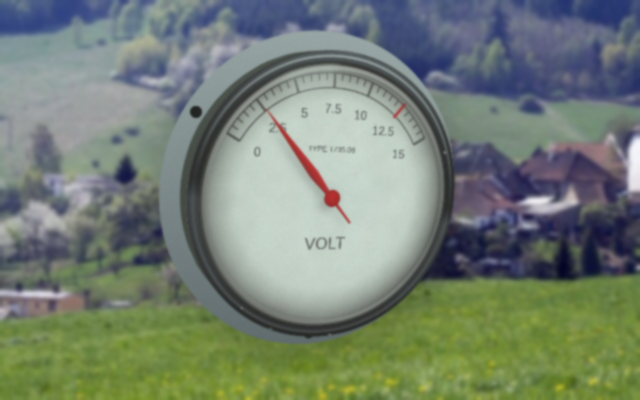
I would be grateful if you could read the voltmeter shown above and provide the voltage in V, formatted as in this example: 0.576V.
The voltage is 2.5V
